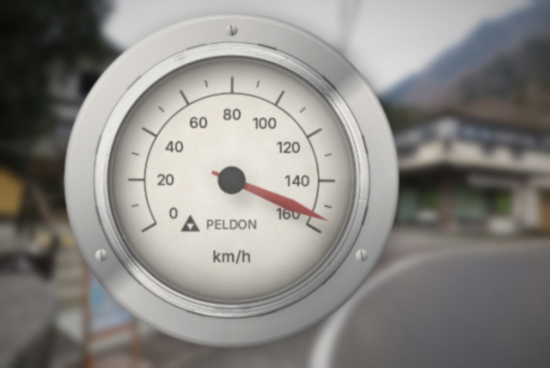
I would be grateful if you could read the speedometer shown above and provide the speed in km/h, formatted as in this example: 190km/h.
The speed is 155km/h
